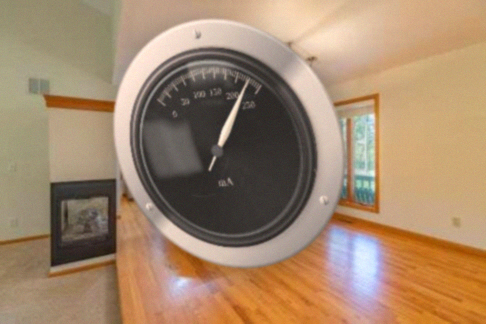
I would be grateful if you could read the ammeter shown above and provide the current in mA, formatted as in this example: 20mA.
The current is 225mA
